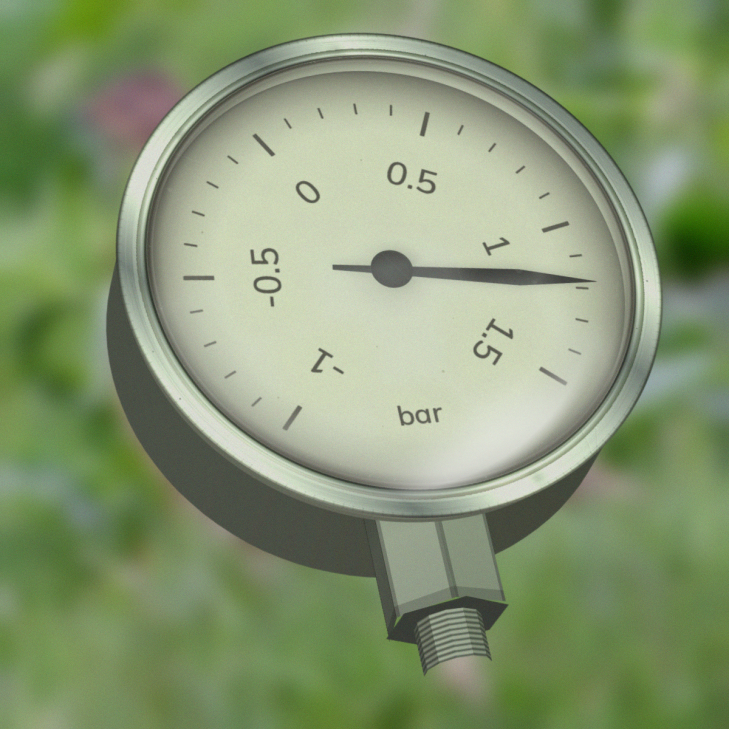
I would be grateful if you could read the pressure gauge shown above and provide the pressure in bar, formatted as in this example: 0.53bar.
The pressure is 1.2bar
